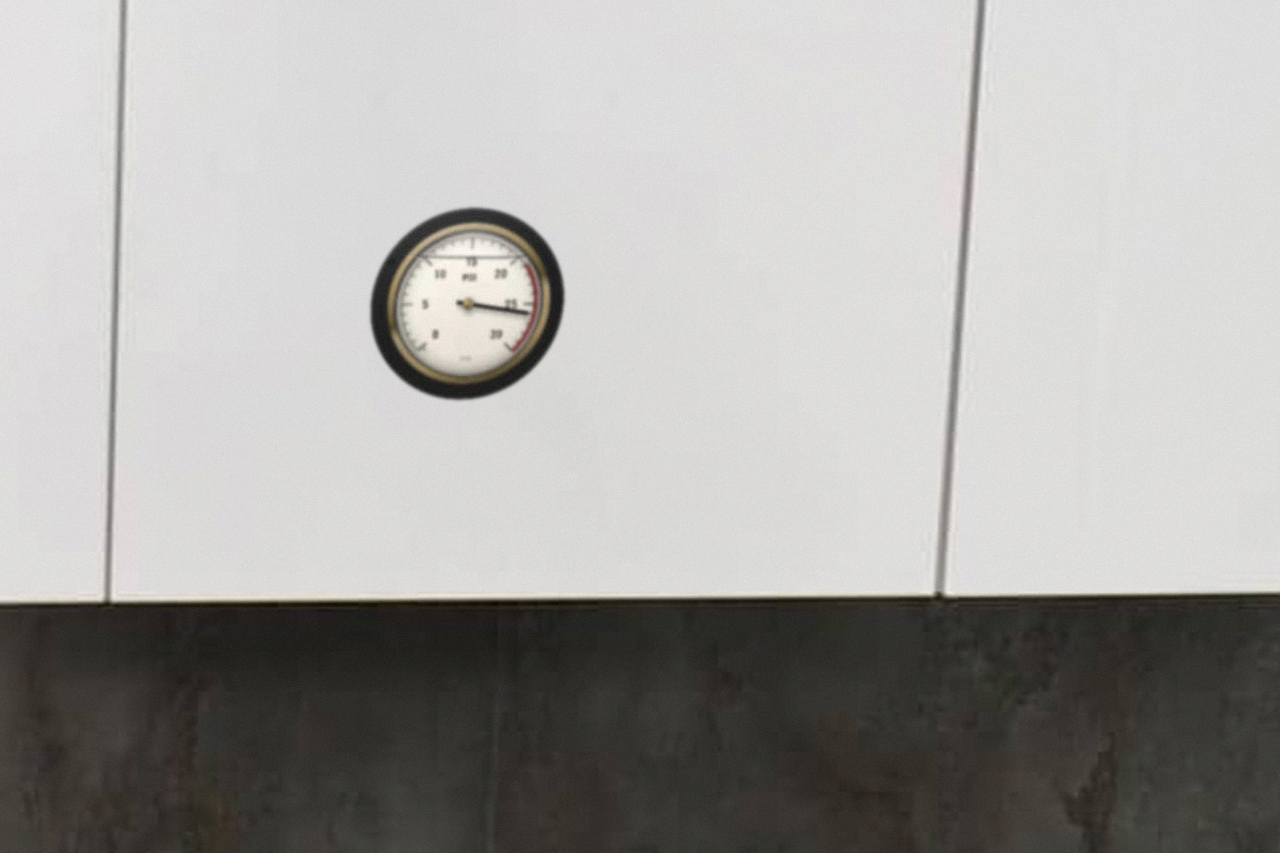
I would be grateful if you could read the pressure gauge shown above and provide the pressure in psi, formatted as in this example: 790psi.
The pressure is 26psi
